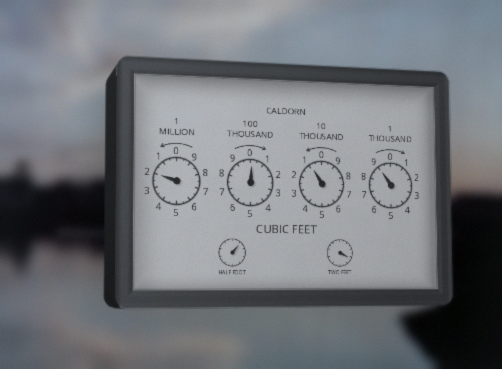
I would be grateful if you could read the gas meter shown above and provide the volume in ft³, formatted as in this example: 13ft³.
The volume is 200900ft³
